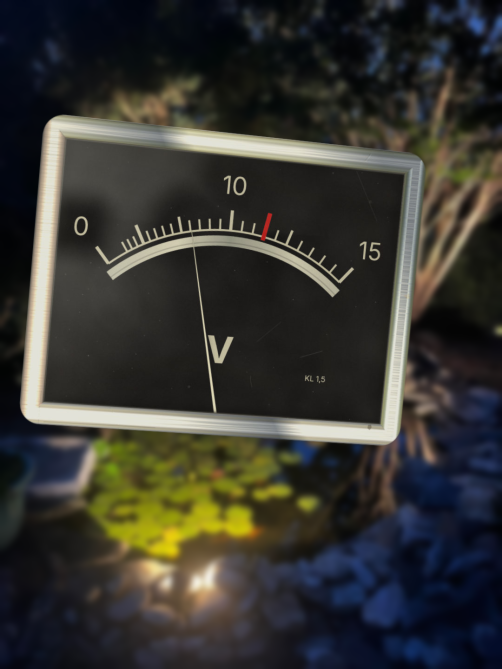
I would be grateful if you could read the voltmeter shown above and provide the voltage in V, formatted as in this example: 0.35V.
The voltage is 8V
